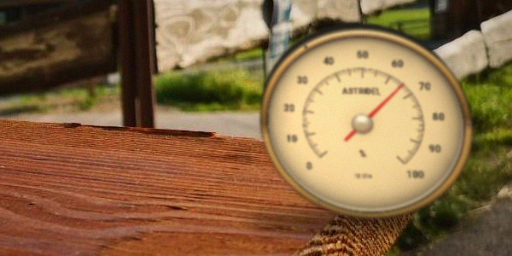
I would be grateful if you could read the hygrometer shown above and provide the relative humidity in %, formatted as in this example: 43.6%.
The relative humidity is 65%
